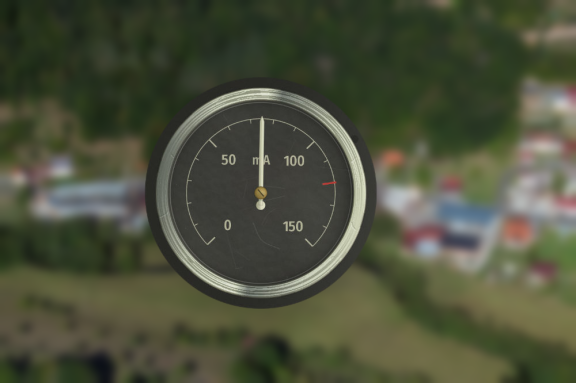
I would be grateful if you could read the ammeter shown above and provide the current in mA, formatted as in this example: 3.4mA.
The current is 75mA
